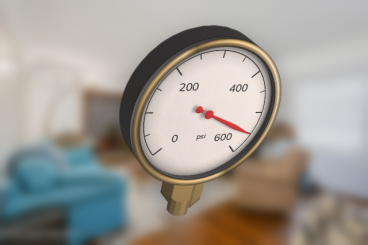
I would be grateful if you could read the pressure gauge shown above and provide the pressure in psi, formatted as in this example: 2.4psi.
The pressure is 550psi
